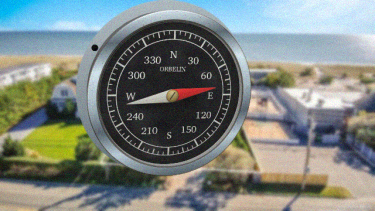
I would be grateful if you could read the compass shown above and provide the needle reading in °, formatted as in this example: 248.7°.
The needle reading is 80°
